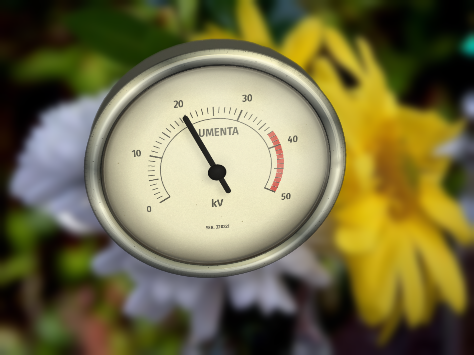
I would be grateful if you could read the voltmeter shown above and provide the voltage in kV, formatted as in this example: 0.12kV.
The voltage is 20kV
